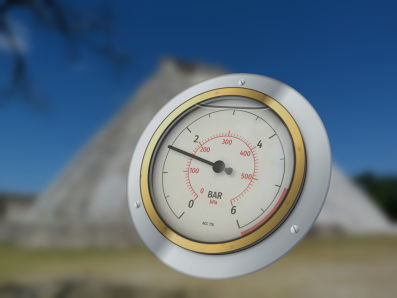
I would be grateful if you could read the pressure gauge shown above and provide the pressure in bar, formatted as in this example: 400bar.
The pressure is 1.5bar
